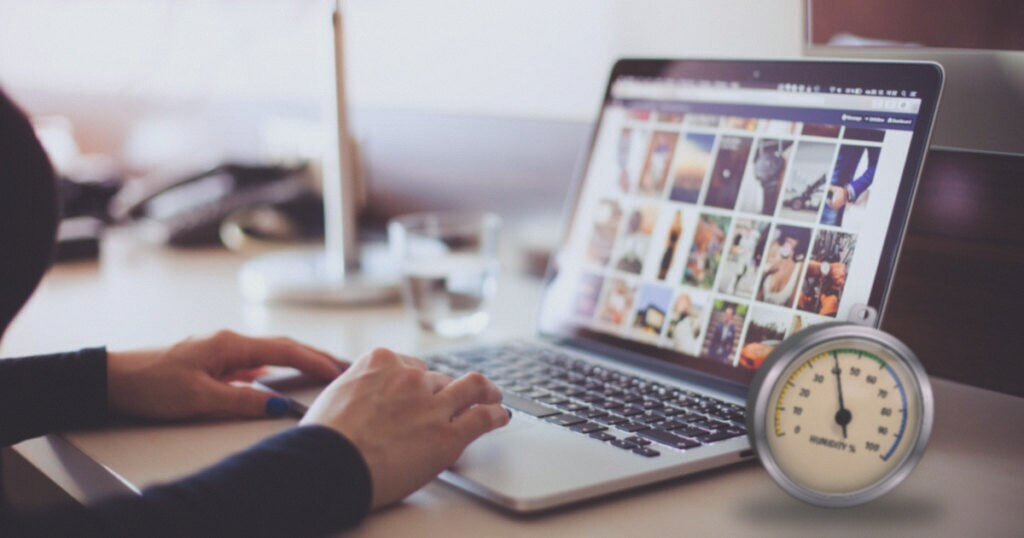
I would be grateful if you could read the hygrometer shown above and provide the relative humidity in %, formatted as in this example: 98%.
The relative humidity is 40%
